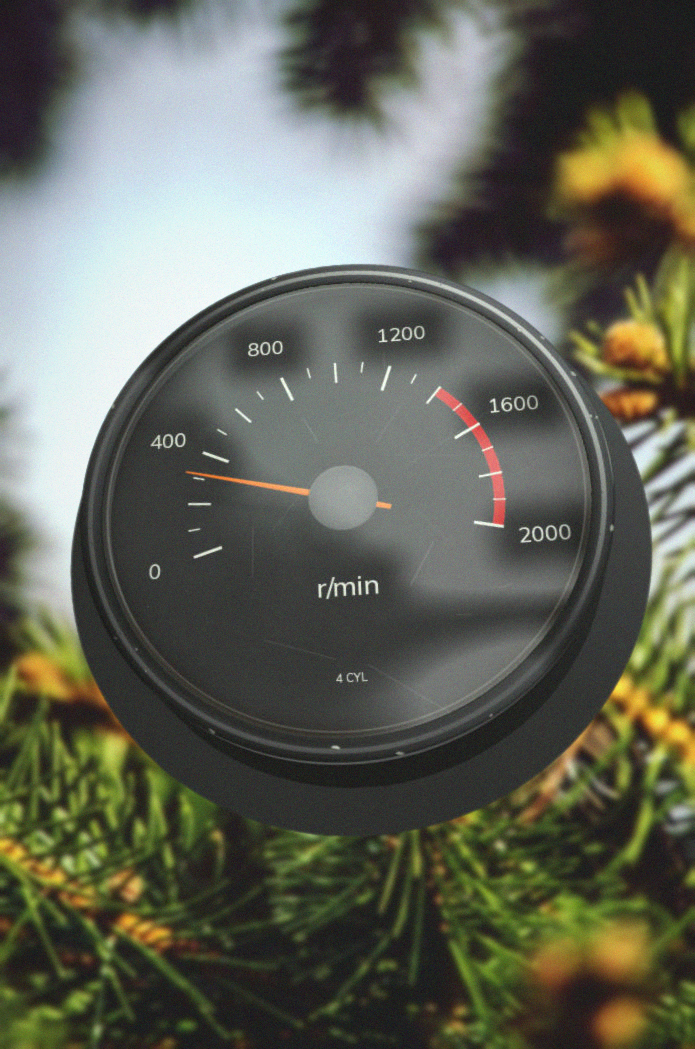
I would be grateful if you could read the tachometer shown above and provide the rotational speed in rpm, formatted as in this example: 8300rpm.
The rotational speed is 300rpm
